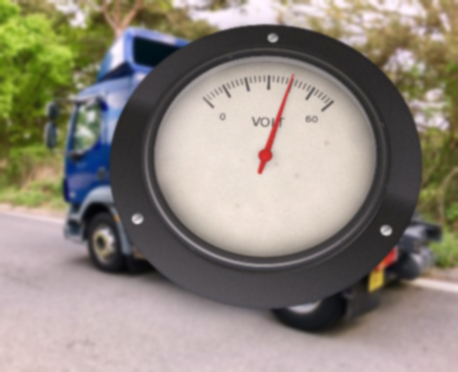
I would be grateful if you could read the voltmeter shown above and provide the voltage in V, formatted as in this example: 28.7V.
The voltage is 40V
